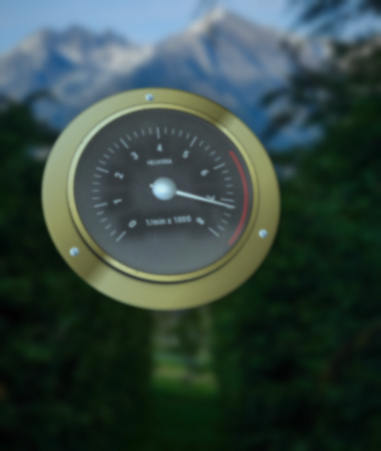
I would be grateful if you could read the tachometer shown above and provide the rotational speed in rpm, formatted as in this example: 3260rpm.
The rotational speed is 7200rpm
